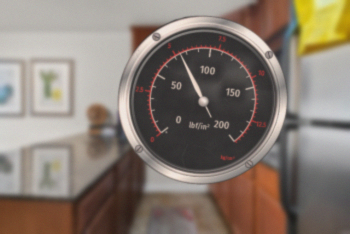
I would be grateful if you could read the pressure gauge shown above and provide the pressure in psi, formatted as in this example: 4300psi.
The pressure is 75psi
